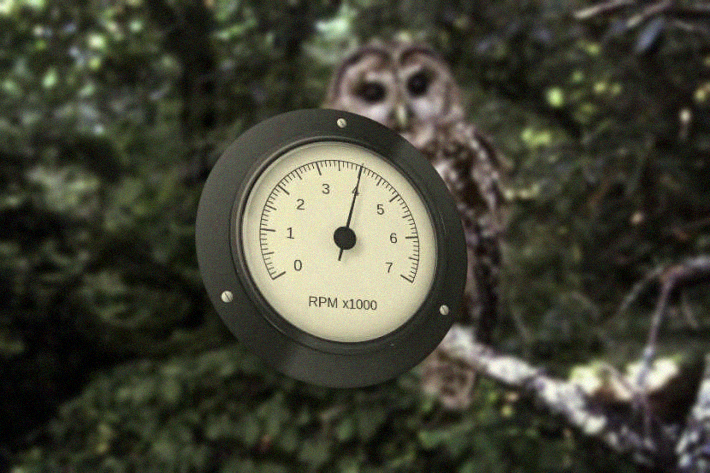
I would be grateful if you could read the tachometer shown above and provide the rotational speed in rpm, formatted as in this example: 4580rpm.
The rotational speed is 4000rpm
